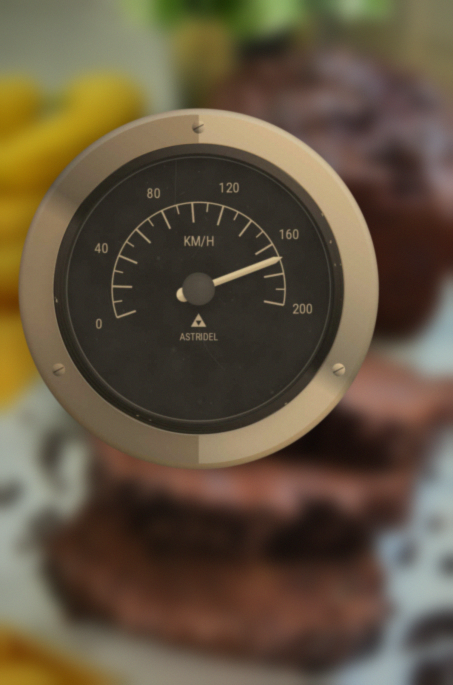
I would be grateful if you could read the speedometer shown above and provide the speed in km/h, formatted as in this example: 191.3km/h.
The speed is 170km/h
